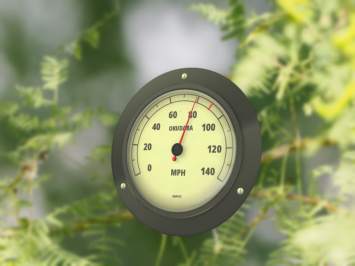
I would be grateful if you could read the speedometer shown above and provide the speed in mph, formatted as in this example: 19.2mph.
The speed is 80mph
